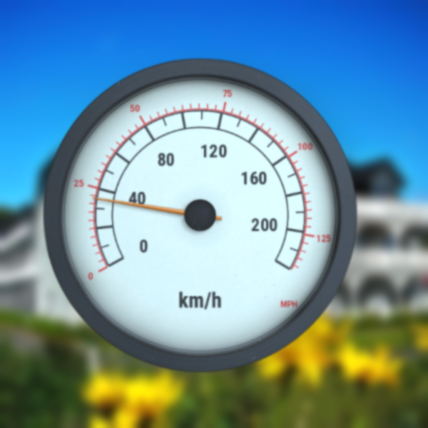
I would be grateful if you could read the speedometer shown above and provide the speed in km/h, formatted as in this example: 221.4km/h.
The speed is 35km/h
